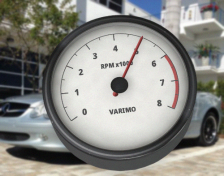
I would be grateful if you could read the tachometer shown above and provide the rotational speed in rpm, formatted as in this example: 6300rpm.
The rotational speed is 5000rpm
